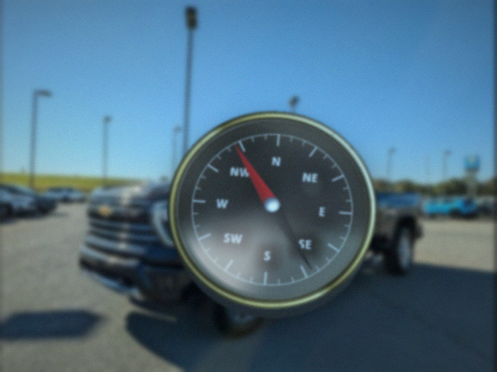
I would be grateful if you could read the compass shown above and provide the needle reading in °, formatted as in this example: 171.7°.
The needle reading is 325°
